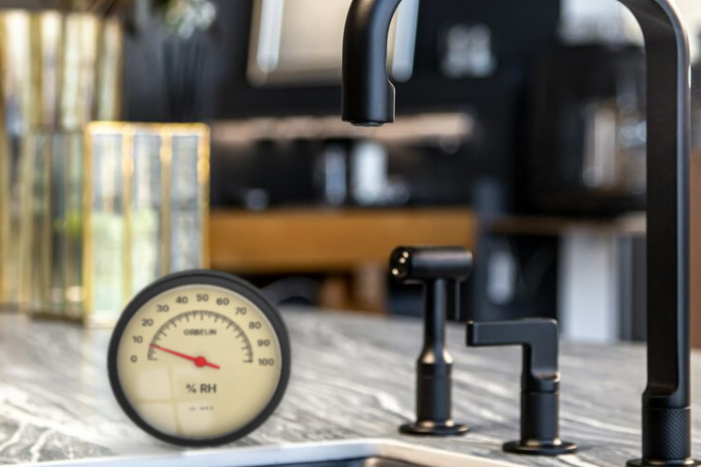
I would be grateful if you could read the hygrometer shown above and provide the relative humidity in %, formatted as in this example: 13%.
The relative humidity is 10%
